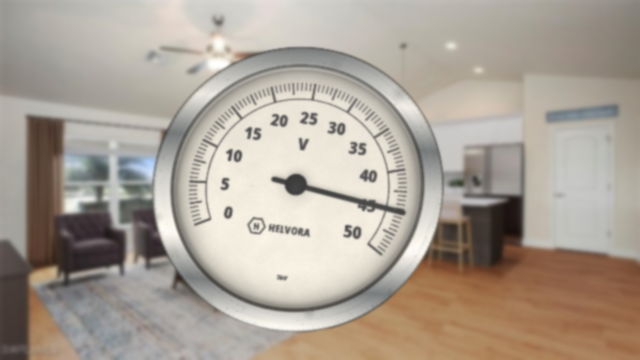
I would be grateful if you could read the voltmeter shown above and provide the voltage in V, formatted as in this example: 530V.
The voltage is 45V
